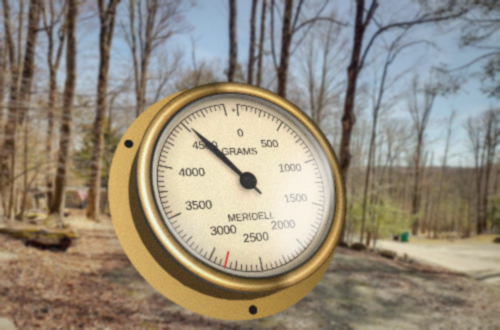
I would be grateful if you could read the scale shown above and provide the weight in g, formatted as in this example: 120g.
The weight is 4500g
